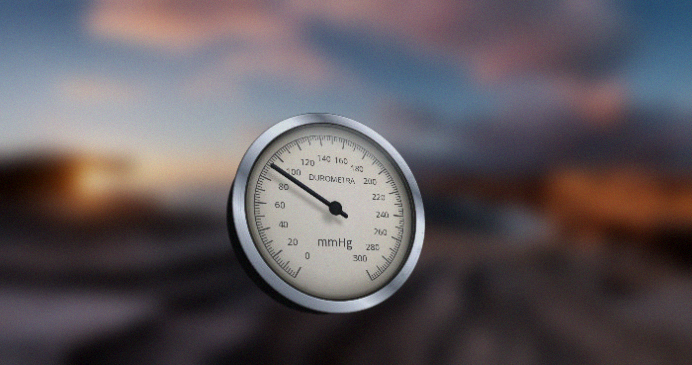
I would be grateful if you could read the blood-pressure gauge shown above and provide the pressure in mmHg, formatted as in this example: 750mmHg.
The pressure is 90mmHg
